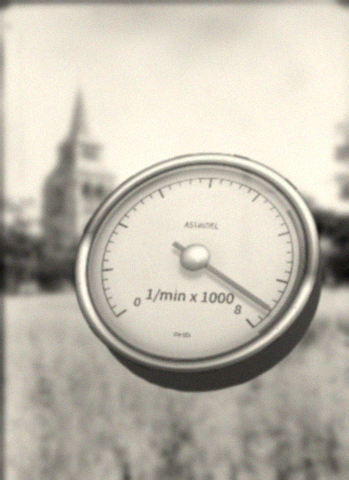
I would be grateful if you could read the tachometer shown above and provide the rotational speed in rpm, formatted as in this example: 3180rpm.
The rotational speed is 7600rpm
